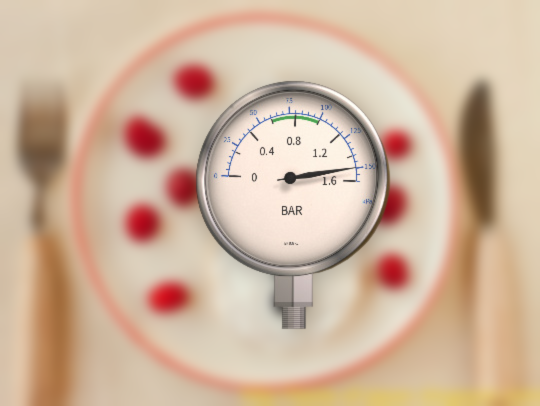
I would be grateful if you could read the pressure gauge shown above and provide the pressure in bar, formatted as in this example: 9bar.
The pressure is 1.5bar
